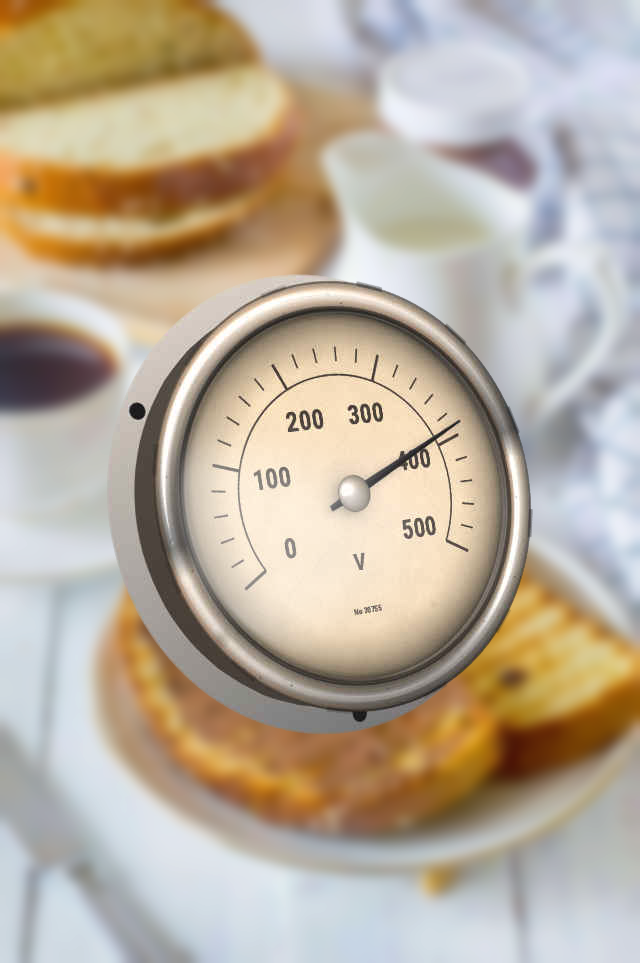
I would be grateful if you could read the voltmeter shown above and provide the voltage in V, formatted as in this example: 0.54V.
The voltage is 390V
